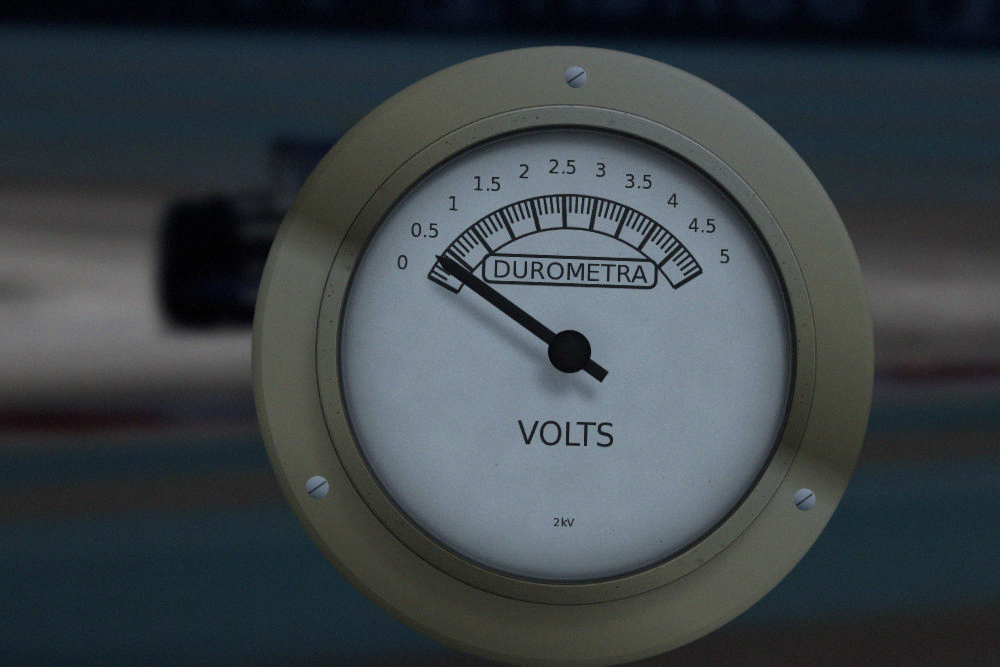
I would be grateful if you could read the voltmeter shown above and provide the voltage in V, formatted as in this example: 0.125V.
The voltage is 0.3V
